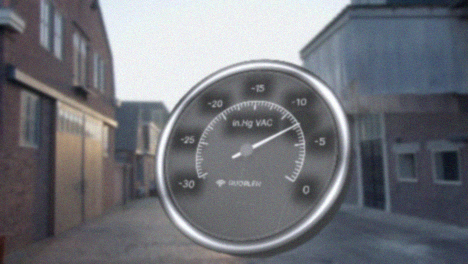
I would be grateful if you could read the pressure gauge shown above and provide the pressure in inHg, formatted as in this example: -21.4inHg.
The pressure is -7.5inHg
